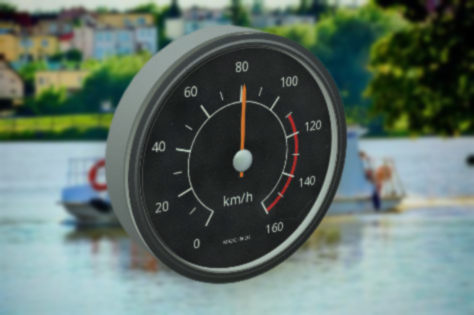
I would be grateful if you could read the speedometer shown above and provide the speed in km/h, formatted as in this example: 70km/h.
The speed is 80km/h
